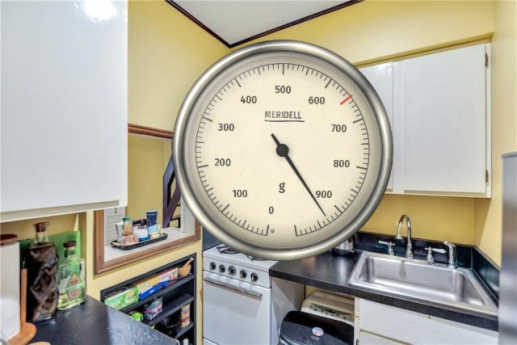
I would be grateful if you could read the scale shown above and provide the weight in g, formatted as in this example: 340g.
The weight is 930g
